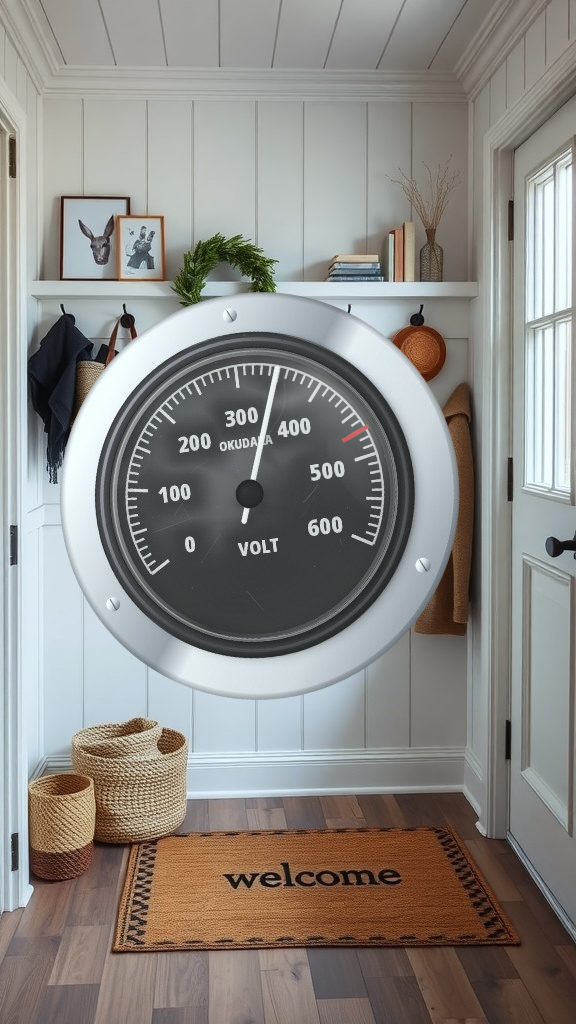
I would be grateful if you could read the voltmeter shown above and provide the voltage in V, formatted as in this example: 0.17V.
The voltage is 350V
